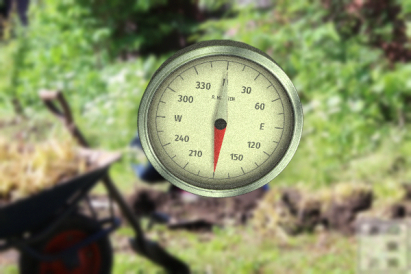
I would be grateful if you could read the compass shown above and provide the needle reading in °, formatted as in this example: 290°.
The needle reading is 180°
